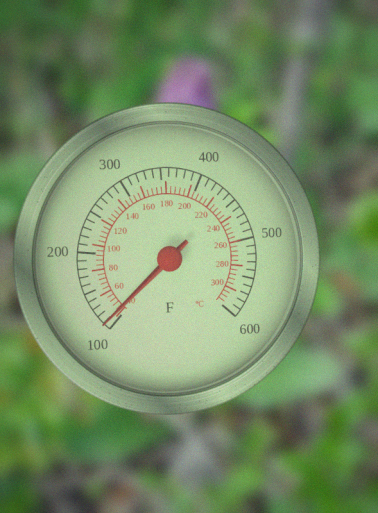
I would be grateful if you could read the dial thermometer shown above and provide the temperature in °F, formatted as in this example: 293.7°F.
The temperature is 110°F
